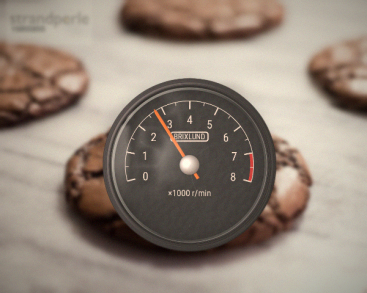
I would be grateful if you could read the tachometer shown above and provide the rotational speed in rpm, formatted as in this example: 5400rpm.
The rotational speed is 2750rpm
